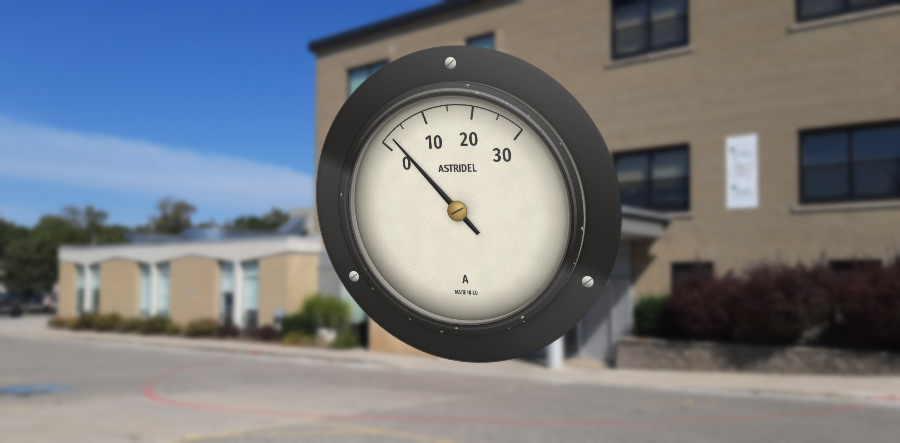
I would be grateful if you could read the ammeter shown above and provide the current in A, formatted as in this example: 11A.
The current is 2.5A
